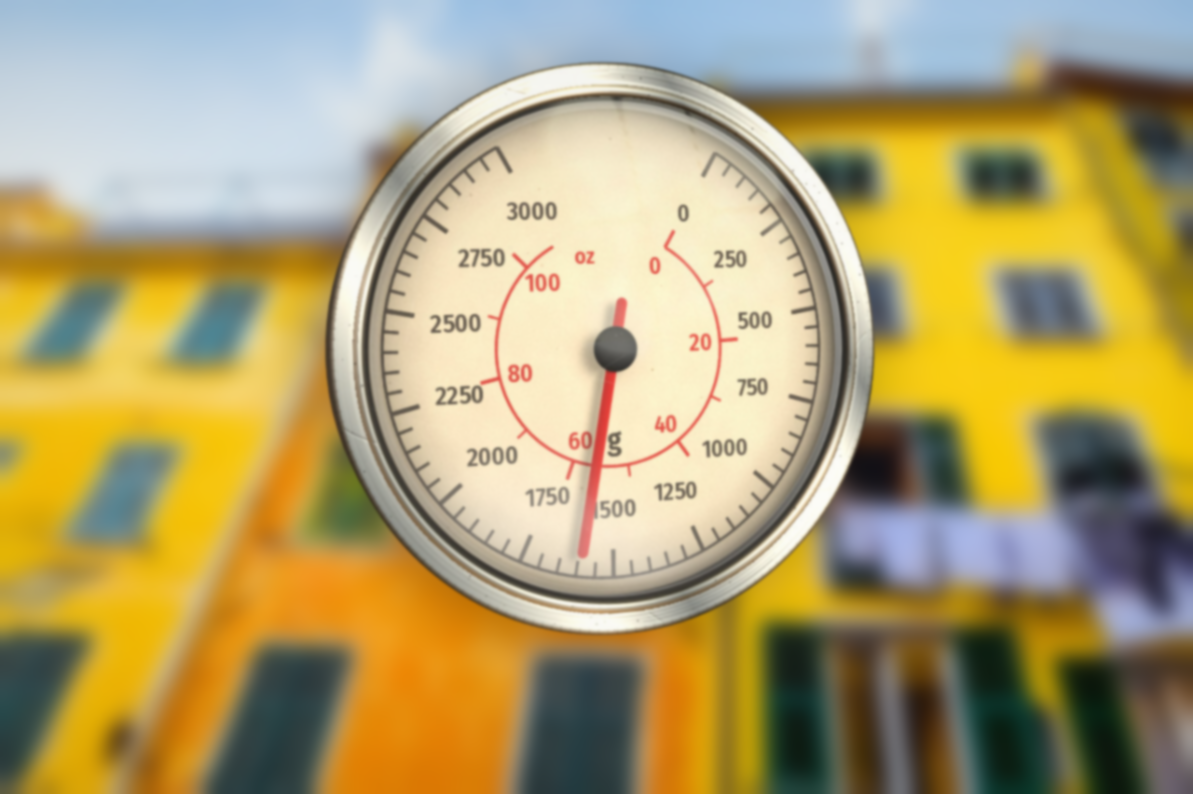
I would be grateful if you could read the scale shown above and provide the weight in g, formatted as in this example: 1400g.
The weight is 1600g
